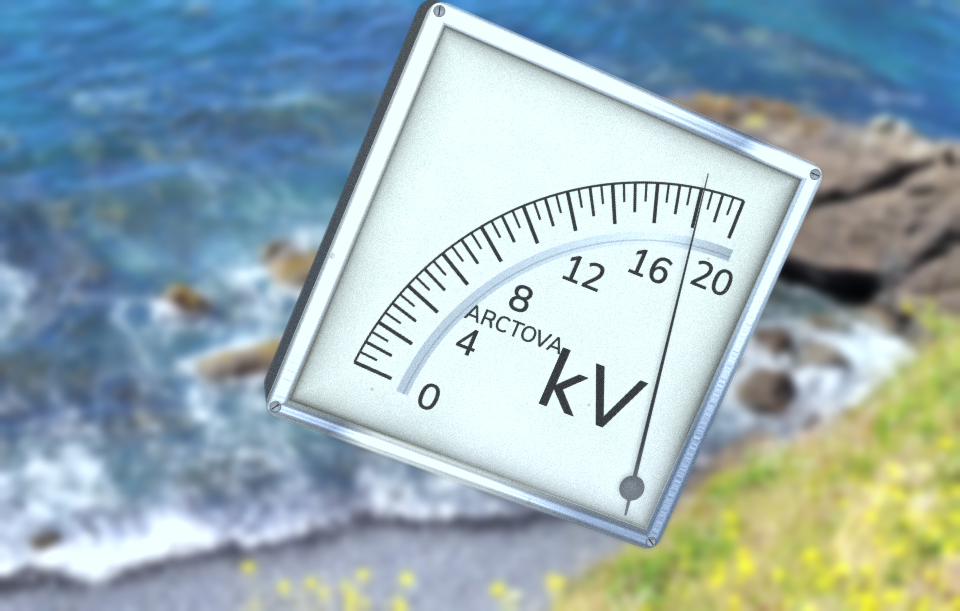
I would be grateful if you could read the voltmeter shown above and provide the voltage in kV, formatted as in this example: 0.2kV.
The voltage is 18kV
